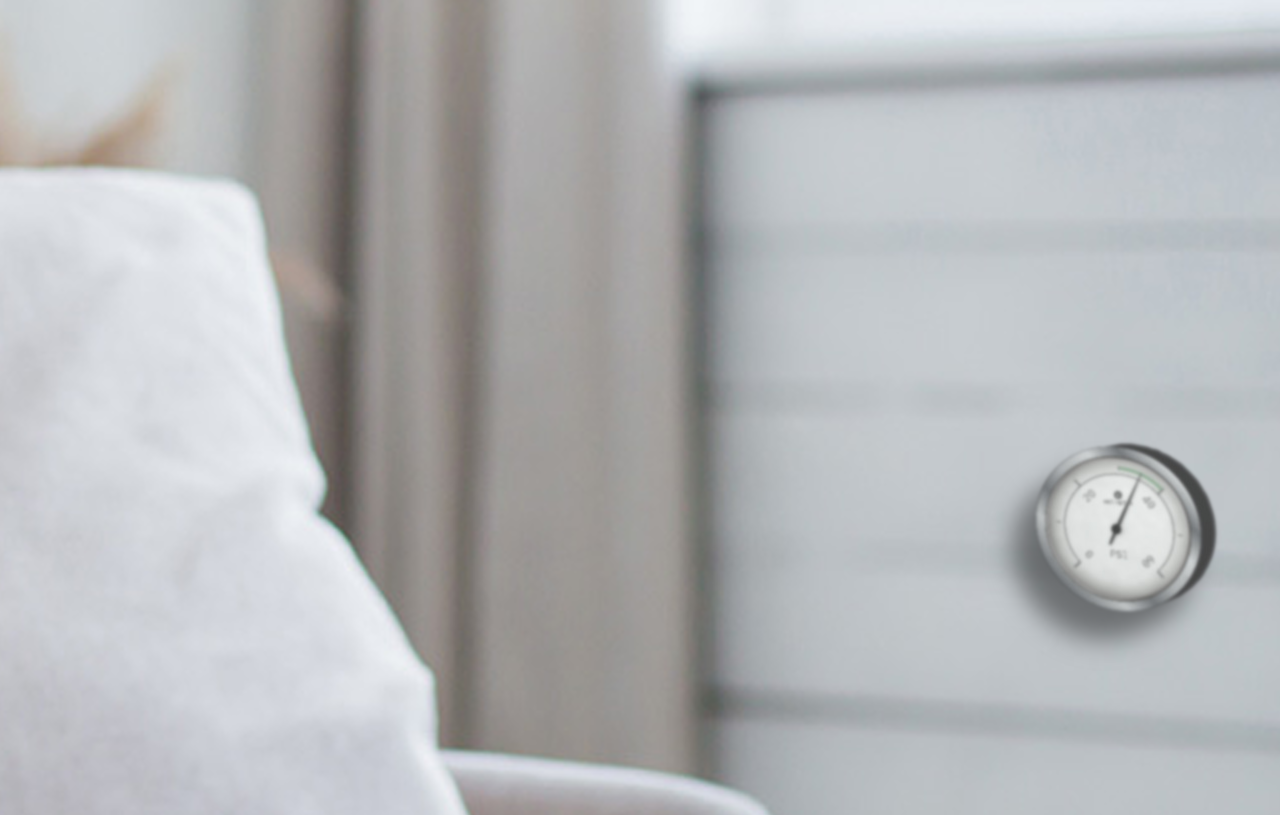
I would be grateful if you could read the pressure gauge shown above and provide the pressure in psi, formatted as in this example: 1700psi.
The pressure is 35psi
